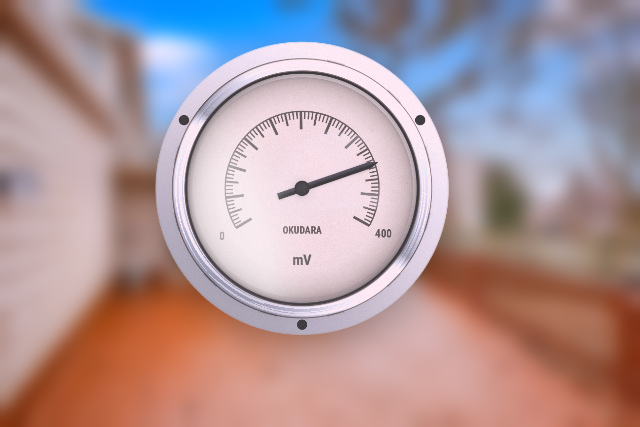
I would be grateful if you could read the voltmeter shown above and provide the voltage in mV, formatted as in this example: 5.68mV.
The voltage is 320mV
